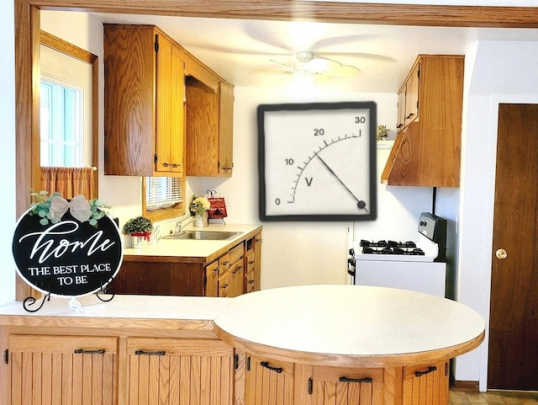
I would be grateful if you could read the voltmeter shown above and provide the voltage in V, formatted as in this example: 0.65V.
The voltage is 16V
